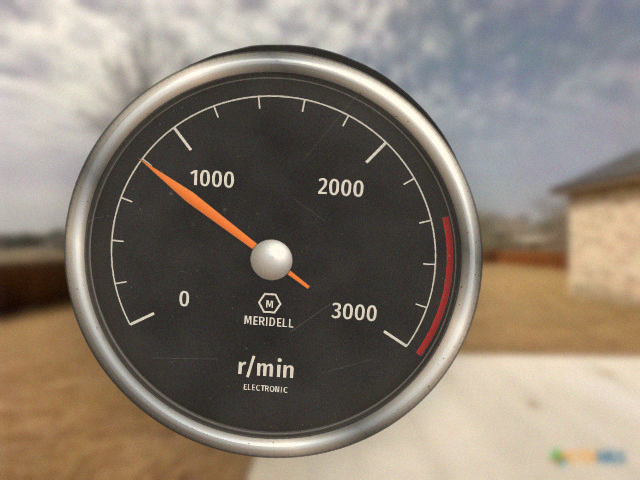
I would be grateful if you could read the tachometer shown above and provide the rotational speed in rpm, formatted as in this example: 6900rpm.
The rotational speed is 800rpm
